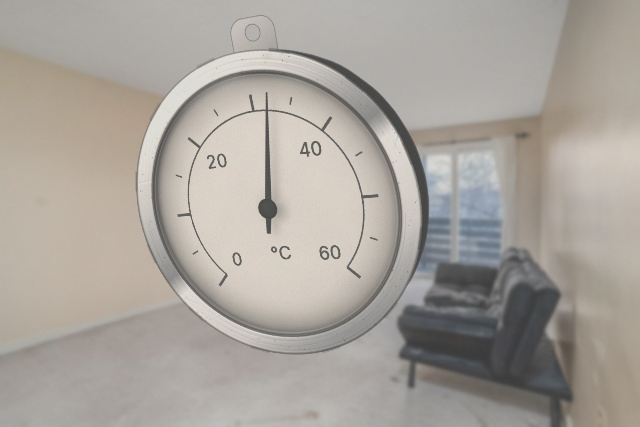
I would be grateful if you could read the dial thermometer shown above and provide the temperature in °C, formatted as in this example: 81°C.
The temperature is 32.5°C
